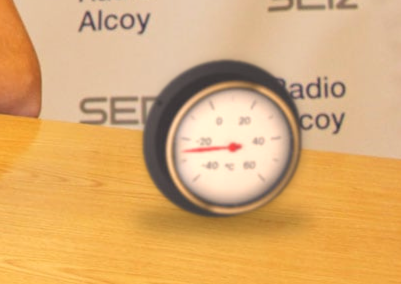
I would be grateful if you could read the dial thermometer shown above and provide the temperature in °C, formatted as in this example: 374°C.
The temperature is -25°C
